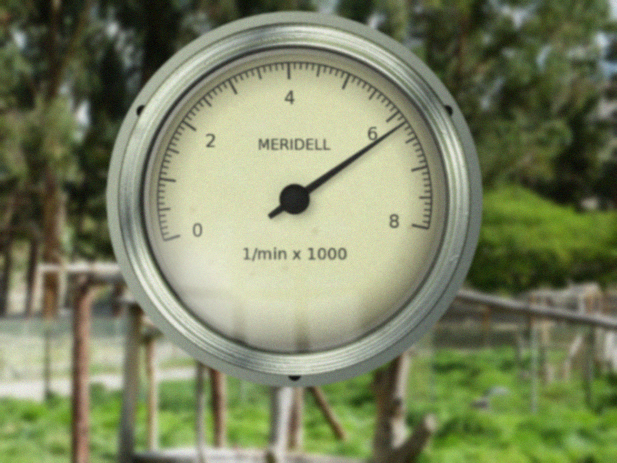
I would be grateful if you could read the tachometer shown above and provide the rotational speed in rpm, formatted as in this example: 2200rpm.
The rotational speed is 6200rpm
